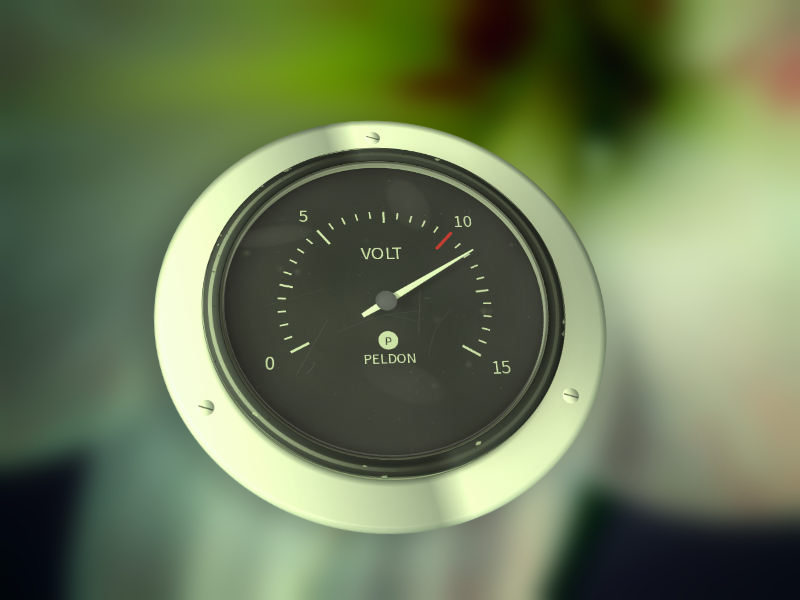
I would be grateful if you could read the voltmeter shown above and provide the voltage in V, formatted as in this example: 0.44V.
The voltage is 11V
